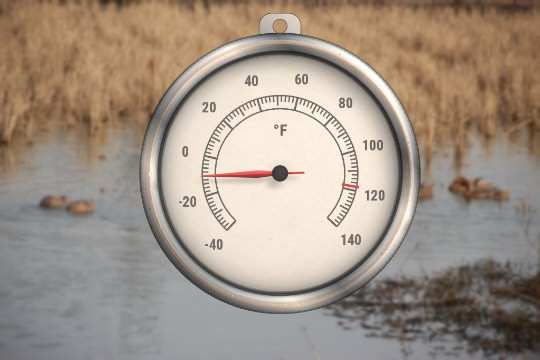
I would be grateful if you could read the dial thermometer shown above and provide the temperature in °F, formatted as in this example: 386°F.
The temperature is -10°F
